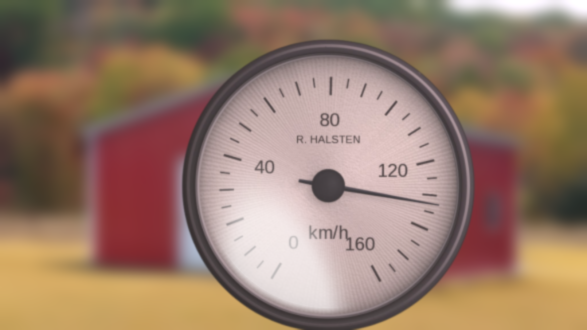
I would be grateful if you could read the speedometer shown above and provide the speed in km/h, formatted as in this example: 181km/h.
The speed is 132.5km/h
